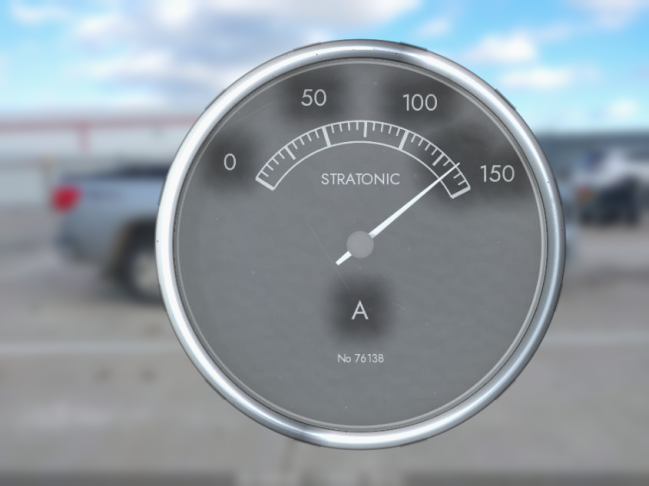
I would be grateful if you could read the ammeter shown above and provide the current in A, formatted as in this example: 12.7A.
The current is 135A
